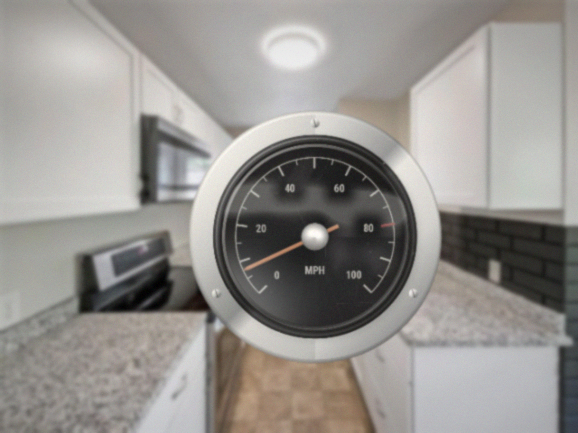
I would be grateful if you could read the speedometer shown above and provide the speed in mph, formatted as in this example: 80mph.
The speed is 7.5mph
